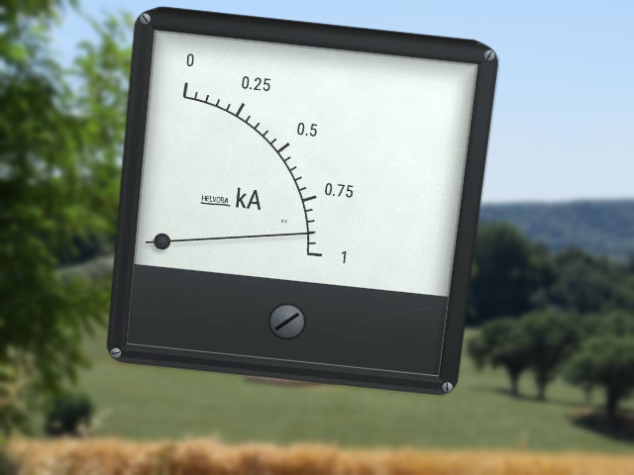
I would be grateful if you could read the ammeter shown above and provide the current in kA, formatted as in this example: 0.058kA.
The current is 0.9kA
